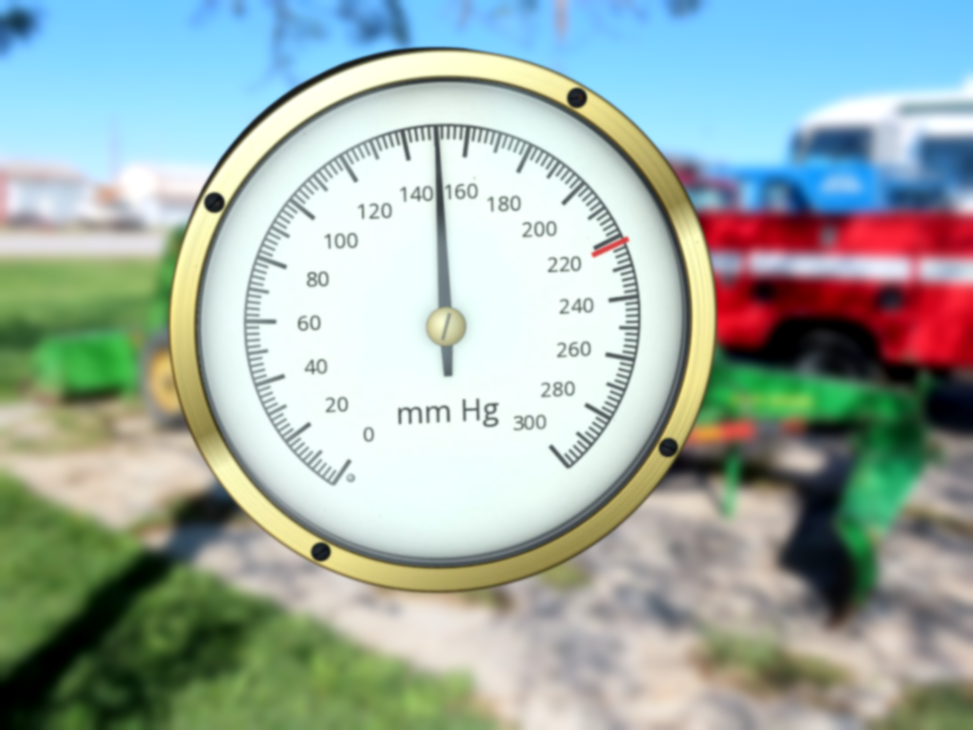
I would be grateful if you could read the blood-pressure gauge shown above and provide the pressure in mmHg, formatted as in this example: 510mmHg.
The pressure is 150mmHg
